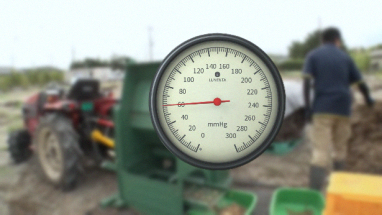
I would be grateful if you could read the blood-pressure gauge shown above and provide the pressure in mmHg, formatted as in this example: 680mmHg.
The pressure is 60mmHg
